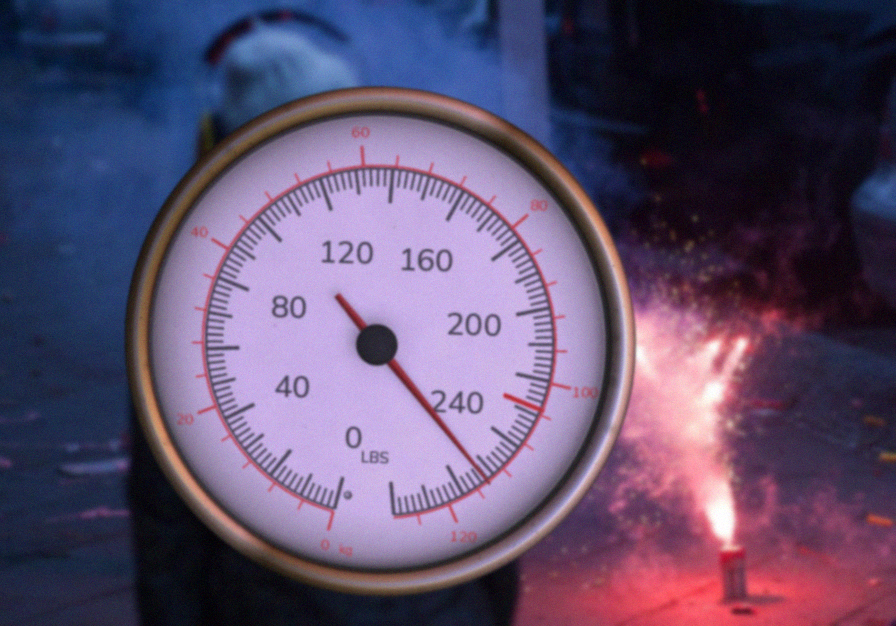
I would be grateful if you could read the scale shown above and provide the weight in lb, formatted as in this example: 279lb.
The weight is 252lb
